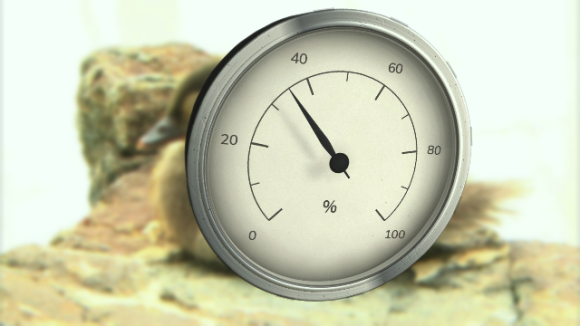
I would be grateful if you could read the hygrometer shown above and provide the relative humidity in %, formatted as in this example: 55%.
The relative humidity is 35%
